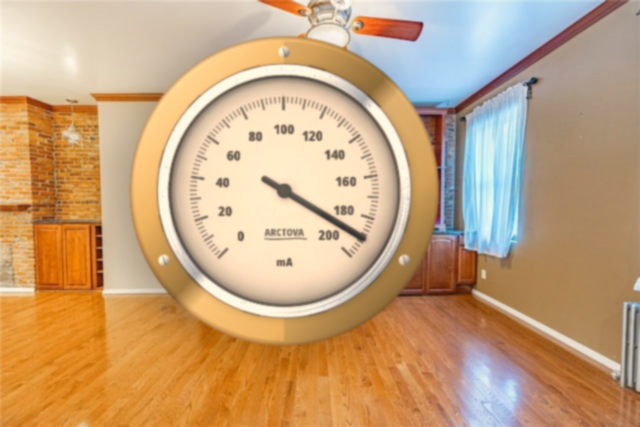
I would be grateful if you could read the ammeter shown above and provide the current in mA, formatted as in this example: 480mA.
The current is 190mA
